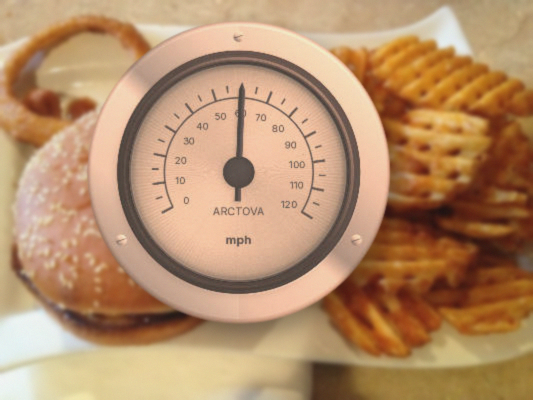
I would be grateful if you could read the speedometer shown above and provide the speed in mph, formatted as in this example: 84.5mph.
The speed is 60mph
